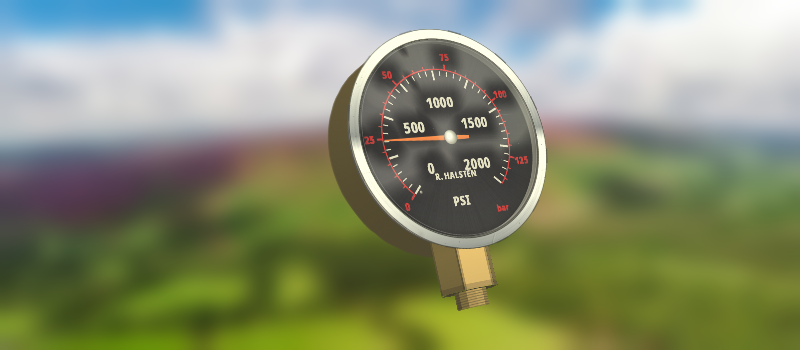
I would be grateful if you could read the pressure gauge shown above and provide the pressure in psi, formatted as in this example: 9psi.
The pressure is 350psi
